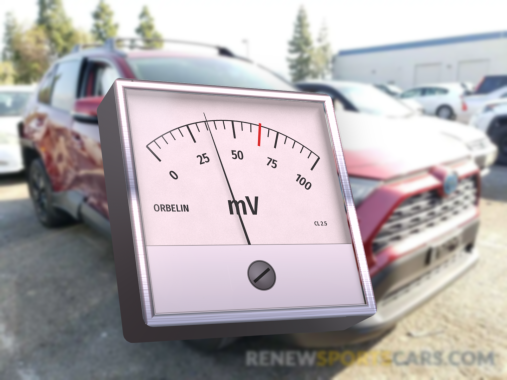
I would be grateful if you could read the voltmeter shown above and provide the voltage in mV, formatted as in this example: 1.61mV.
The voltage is 35mV
